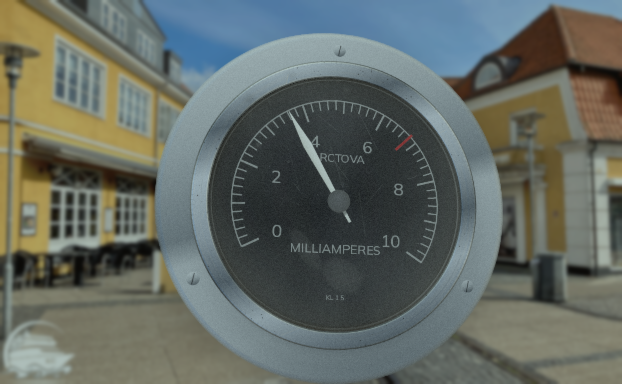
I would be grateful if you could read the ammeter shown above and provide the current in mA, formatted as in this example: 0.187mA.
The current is 3.6mA
